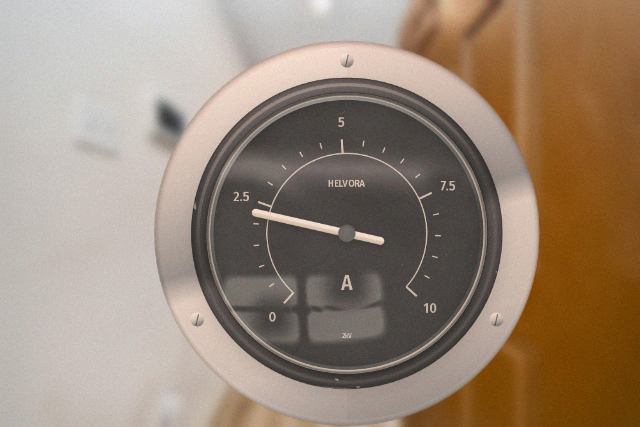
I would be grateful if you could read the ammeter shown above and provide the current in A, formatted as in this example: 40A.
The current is 2.25A
